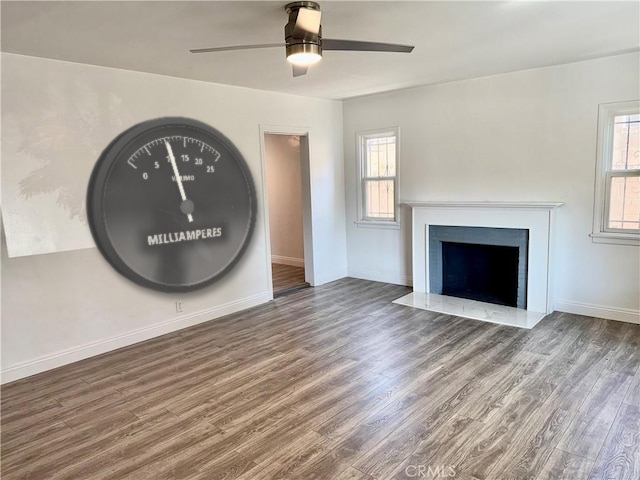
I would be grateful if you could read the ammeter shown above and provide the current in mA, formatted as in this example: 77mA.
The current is 10mA
